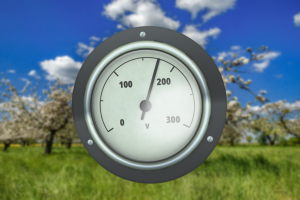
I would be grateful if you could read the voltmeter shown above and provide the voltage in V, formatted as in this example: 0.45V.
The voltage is 175V
